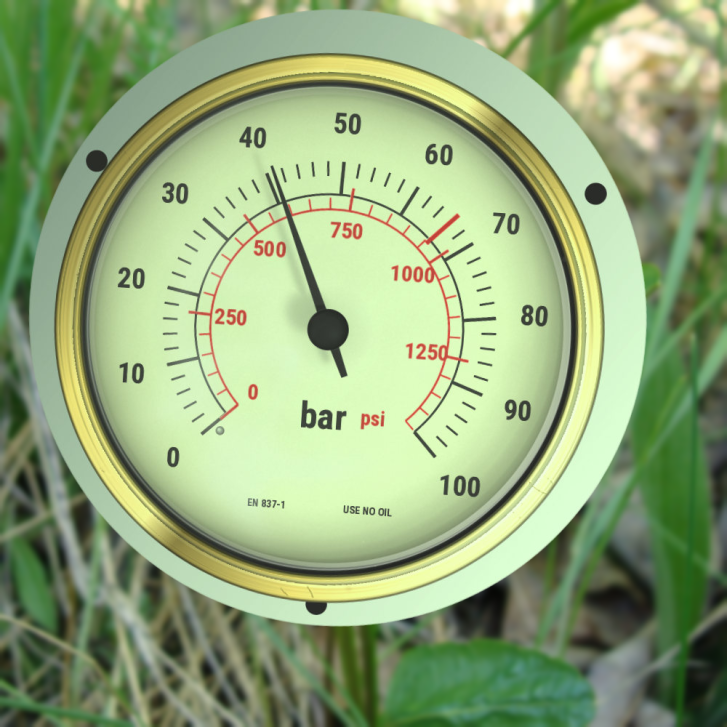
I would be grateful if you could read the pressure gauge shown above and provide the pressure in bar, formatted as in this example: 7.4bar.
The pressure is 41bar
